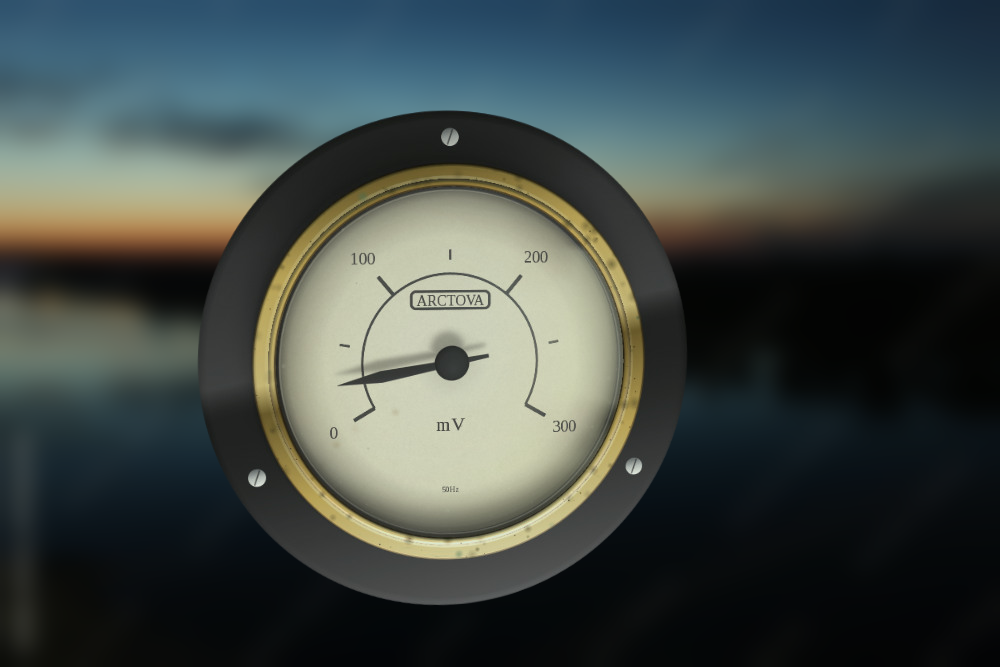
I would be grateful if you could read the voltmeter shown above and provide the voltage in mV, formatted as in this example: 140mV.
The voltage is 25mV
